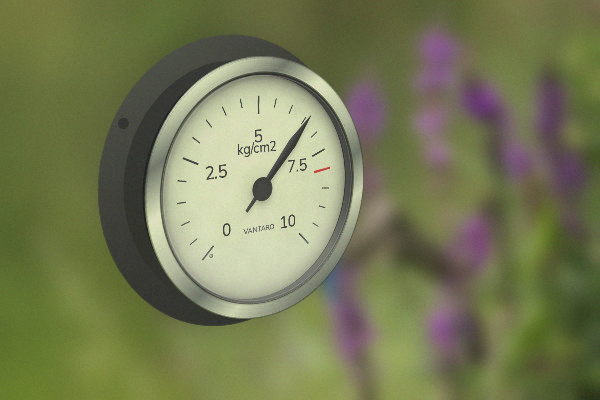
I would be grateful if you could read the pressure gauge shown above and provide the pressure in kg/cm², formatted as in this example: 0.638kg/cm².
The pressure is 6.5kg/cm²
